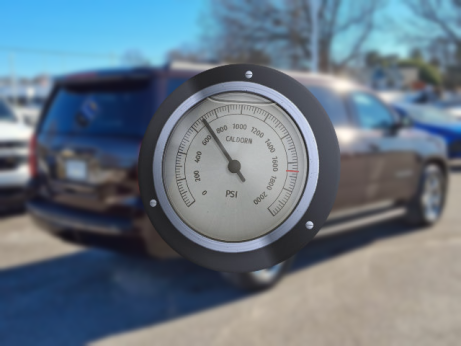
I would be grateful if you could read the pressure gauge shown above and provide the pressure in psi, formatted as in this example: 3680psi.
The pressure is 700psi
